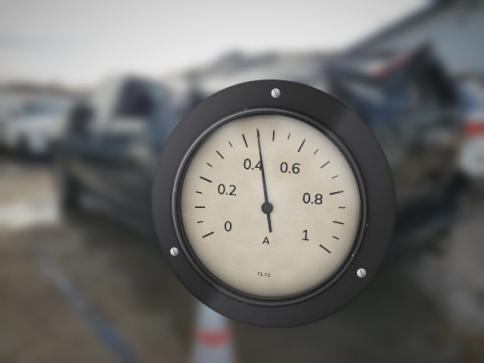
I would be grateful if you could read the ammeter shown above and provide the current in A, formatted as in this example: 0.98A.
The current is 0.45A
